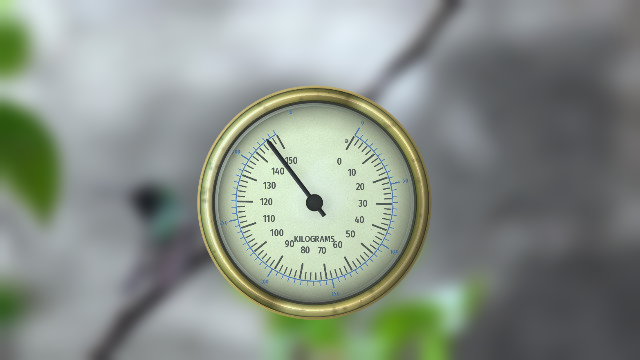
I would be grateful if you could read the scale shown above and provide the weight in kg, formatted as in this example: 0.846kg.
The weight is 146kg
